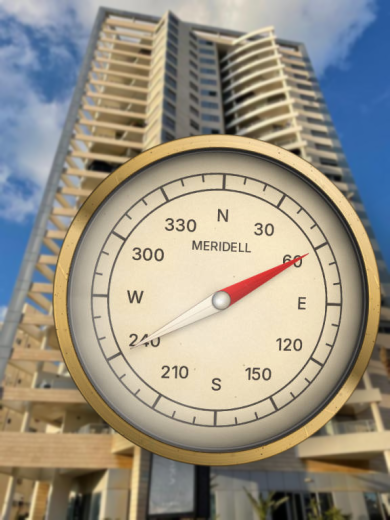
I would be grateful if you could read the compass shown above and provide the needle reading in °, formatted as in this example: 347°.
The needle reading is 60°
